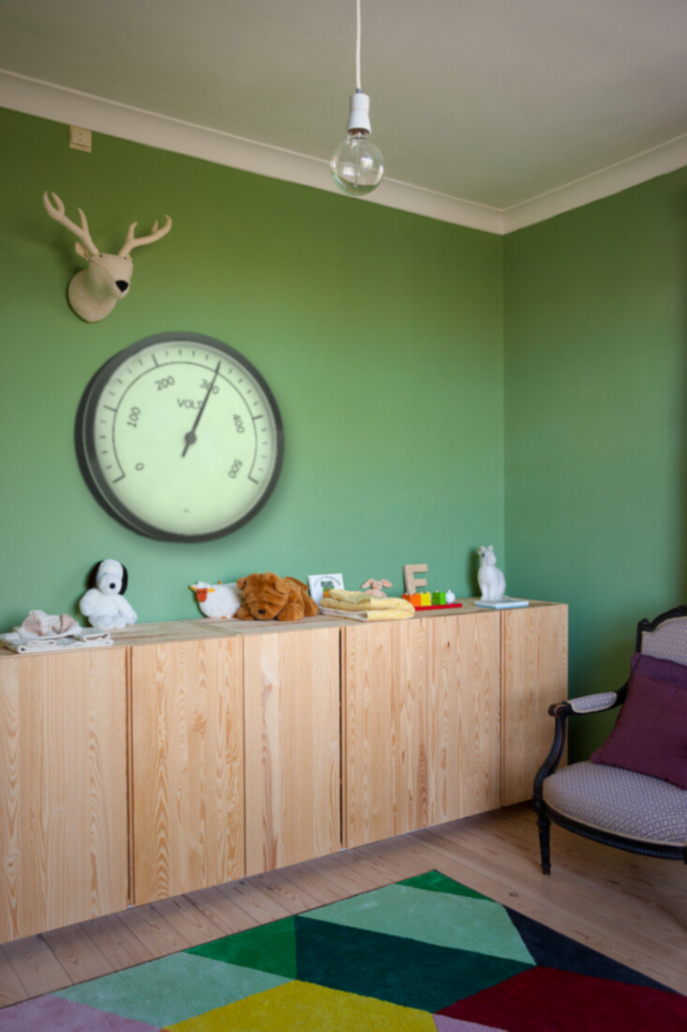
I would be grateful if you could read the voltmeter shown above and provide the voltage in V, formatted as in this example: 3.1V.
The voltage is 300V
